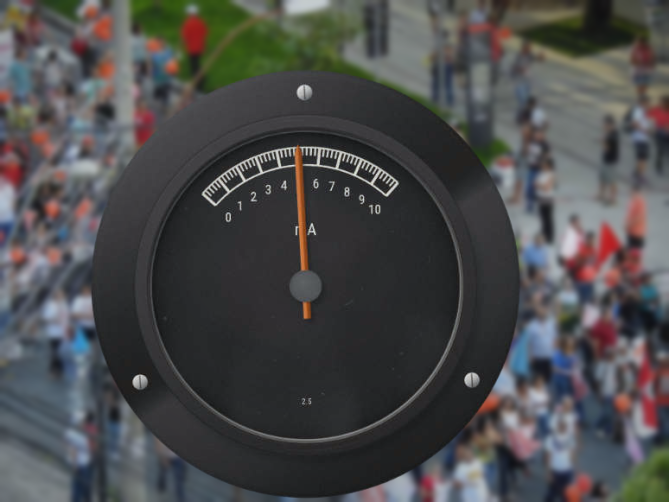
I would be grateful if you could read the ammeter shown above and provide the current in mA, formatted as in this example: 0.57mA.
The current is 5mA
